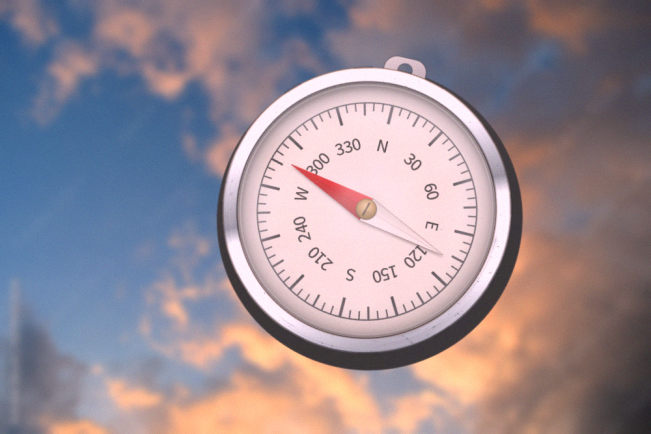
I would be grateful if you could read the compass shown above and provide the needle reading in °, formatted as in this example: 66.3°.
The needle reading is 287.5°
